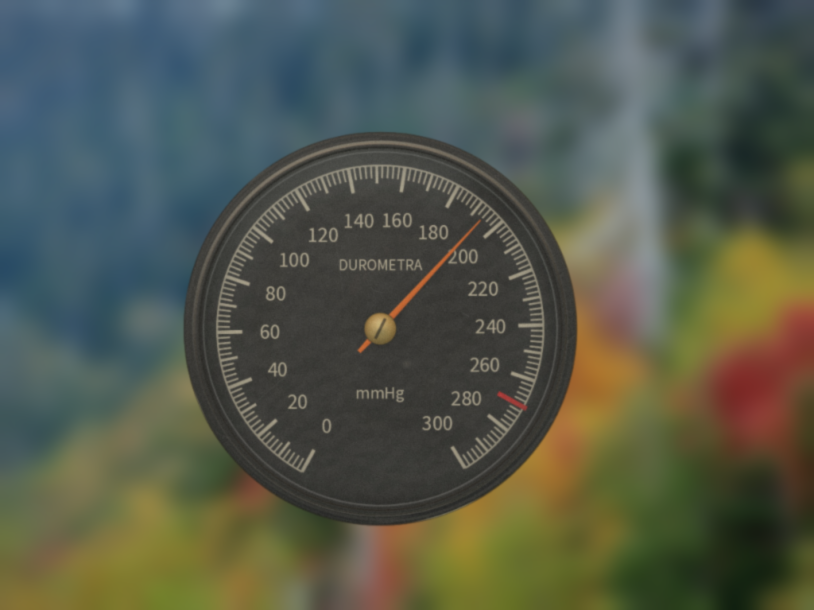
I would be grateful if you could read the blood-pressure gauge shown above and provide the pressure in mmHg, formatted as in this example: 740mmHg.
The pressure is 194mmHg
